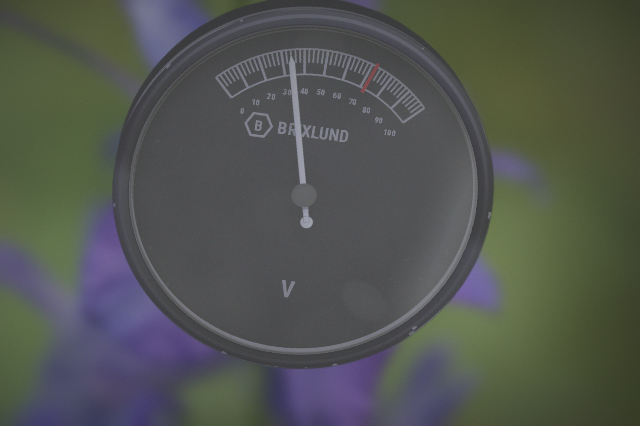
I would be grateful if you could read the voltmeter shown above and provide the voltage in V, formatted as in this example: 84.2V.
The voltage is 34V
